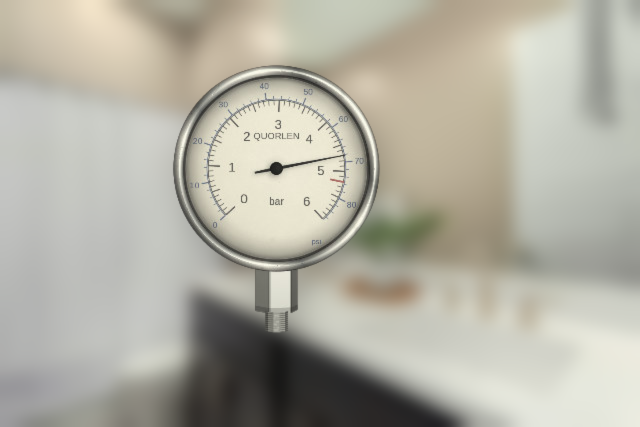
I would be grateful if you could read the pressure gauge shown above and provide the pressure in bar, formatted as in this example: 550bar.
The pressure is 4.7bar
